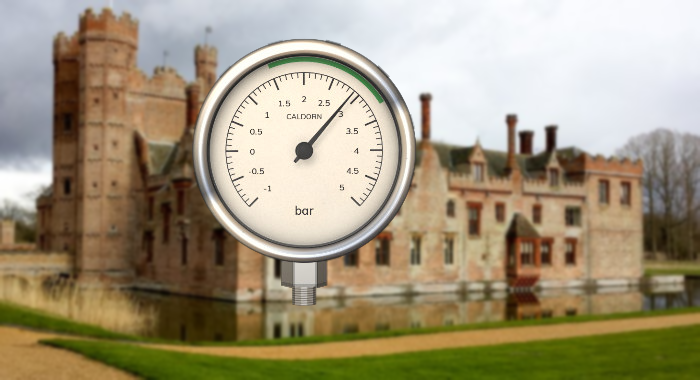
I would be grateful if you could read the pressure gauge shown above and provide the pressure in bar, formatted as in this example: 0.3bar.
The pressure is 2.9bar
